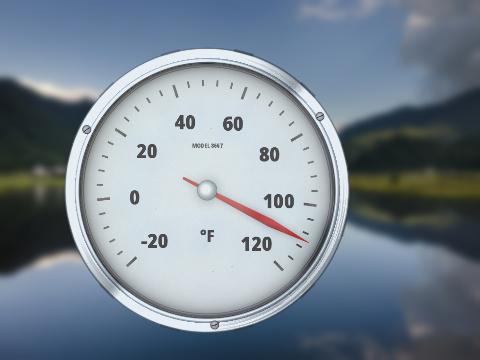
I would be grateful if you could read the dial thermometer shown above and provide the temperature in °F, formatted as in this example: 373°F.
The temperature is 110°F
